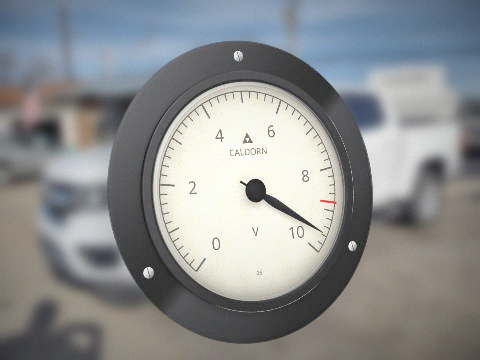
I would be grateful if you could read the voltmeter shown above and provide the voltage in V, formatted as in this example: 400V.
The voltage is 9.6V
